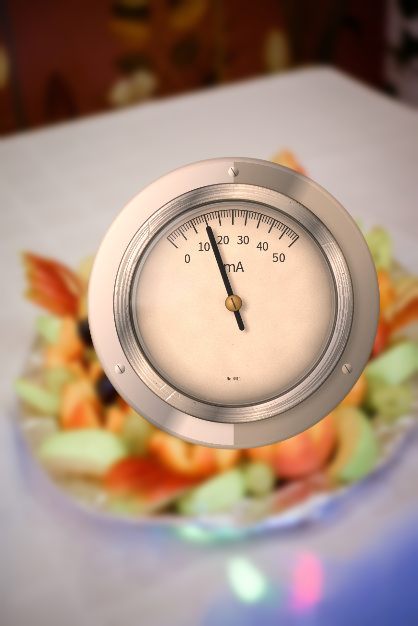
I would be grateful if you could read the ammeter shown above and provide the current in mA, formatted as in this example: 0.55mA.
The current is 15mA
